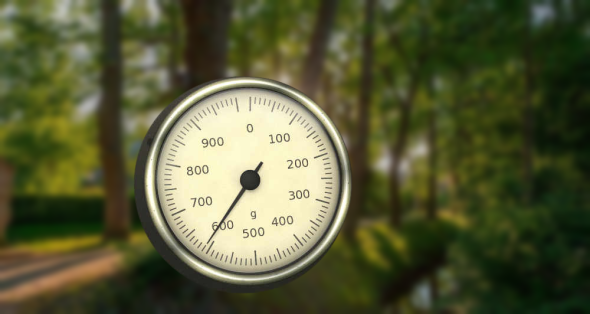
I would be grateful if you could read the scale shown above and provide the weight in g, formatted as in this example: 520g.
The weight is 610g
